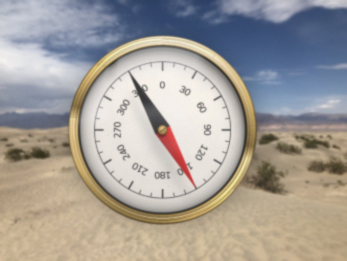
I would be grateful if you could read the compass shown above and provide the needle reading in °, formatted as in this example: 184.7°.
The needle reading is 150°
